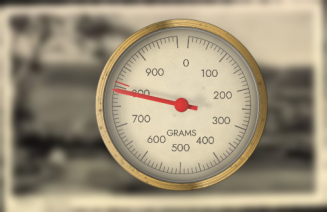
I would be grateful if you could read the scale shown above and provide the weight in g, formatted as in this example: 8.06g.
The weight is 790g
